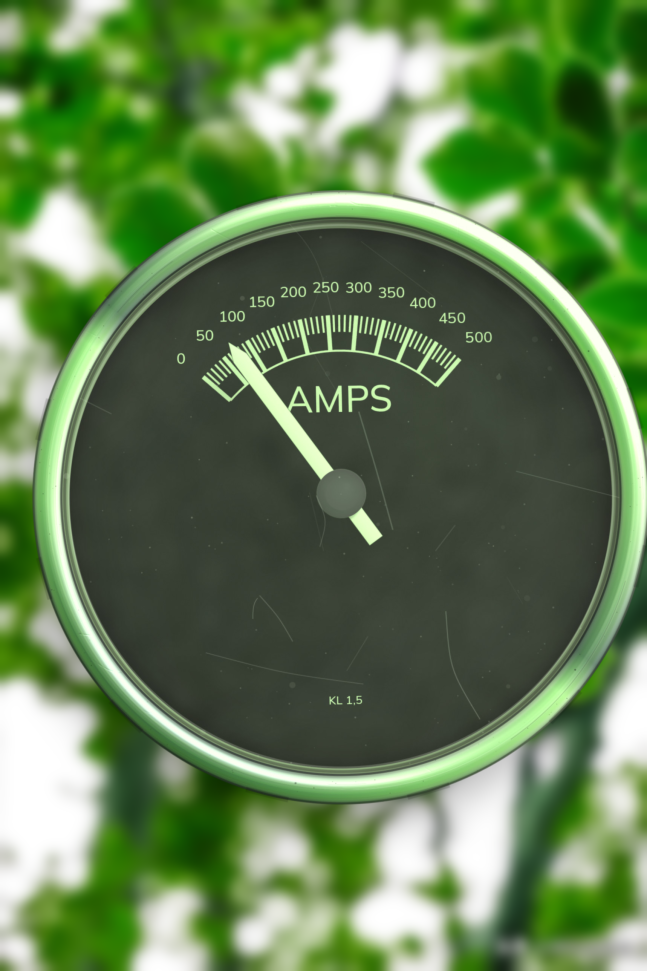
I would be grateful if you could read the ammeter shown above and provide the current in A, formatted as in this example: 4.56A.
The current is 70A
